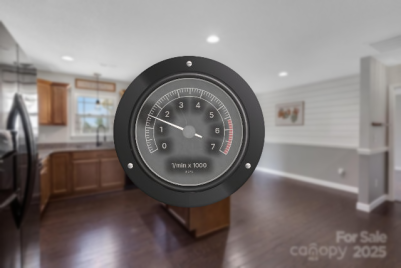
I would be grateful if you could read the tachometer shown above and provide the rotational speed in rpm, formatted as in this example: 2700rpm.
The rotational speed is 1500rpm
